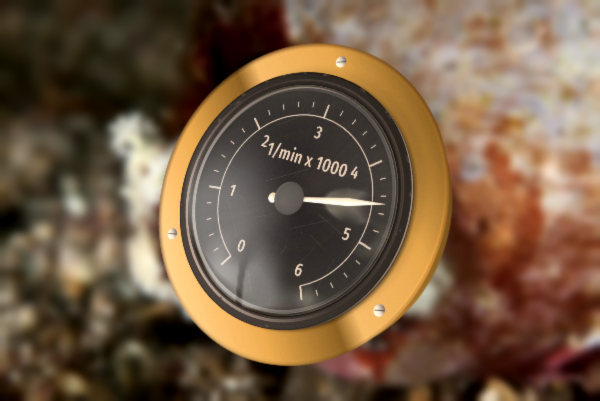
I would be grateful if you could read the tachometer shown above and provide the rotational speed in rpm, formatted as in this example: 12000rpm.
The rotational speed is 4500rpm
